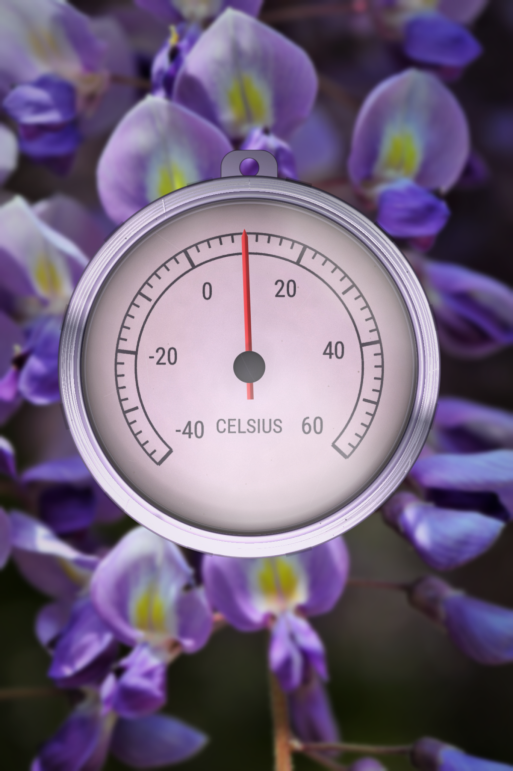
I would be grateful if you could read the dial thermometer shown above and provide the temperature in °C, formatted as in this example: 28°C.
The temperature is 10°C
